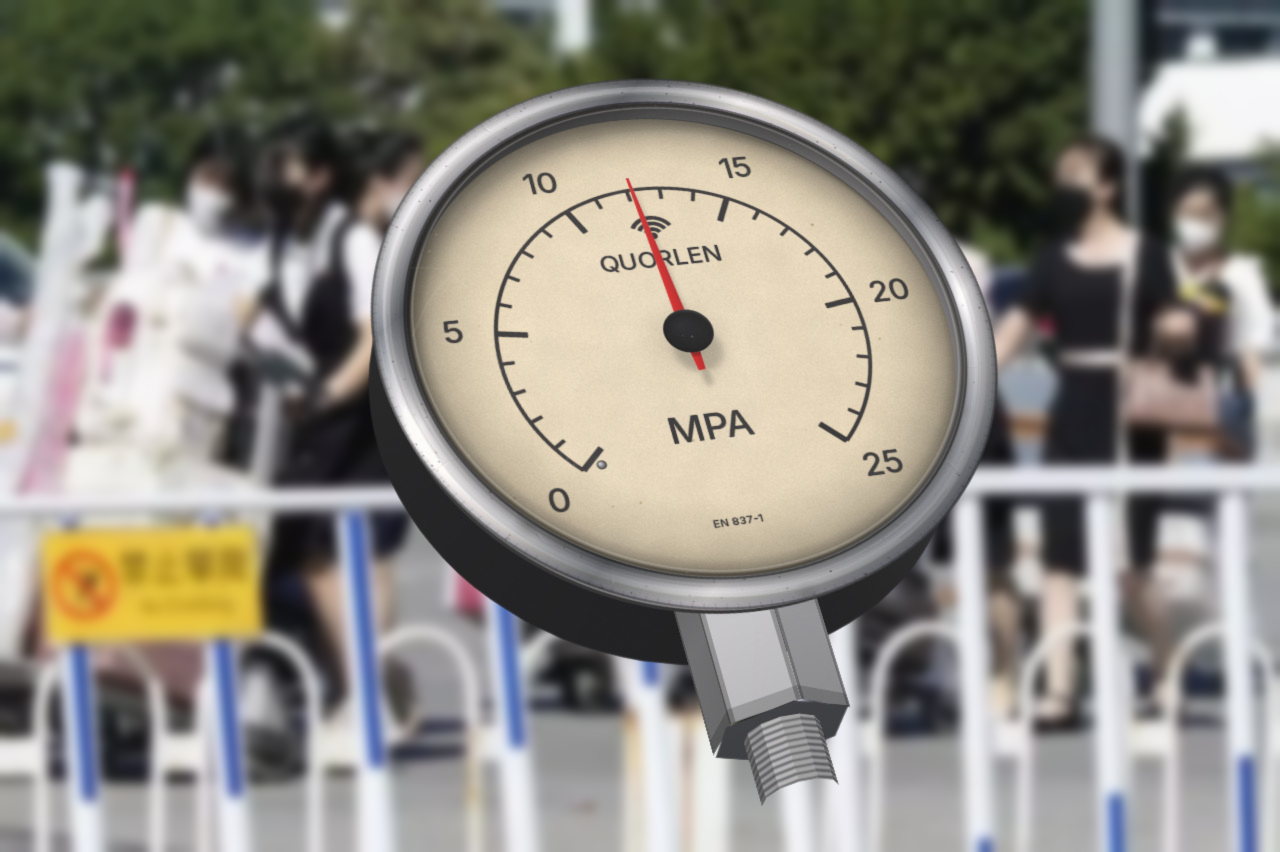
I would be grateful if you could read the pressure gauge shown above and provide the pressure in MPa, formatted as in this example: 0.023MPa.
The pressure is 12MPa
